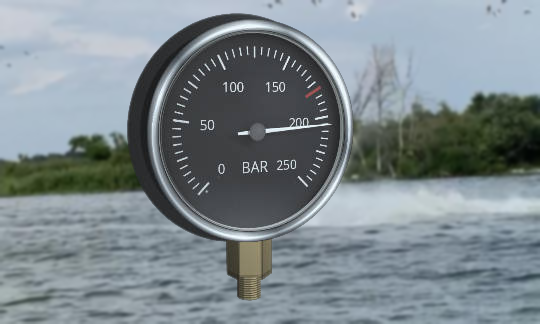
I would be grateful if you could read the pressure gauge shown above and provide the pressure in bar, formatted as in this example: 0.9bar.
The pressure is 205bar
